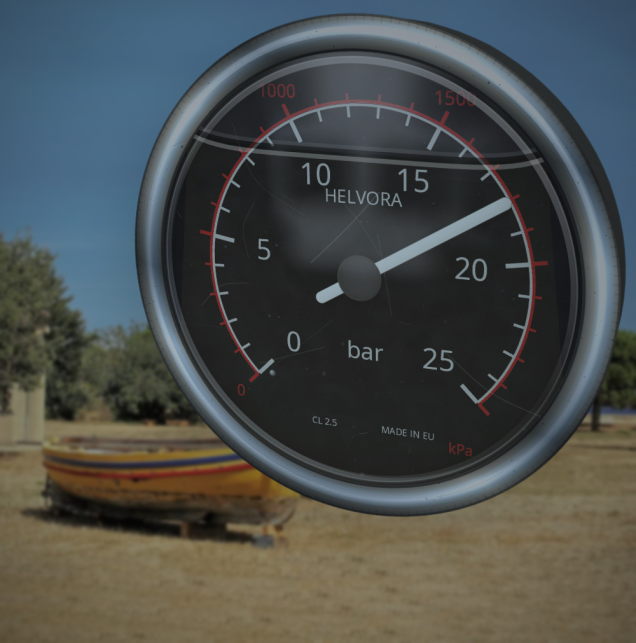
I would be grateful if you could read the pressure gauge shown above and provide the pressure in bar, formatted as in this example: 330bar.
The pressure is 18bar
